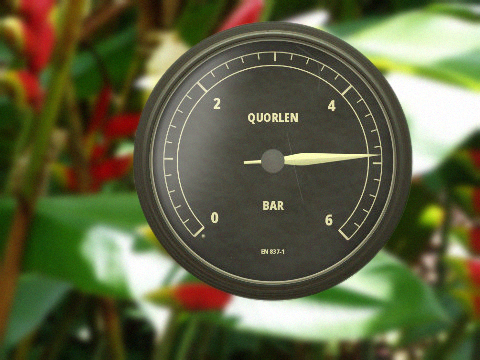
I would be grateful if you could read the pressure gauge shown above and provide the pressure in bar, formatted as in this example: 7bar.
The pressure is 4.9bar
